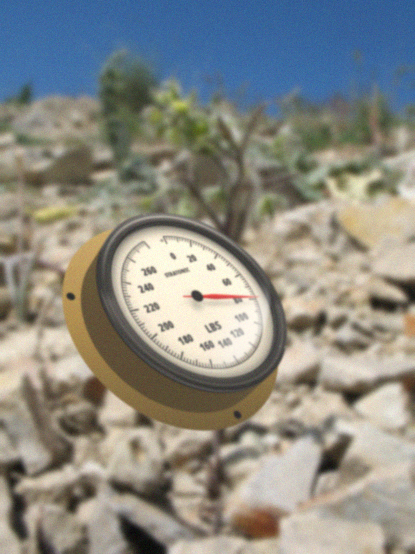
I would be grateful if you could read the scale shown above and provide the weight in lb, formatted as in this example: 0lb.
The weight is 80lb
